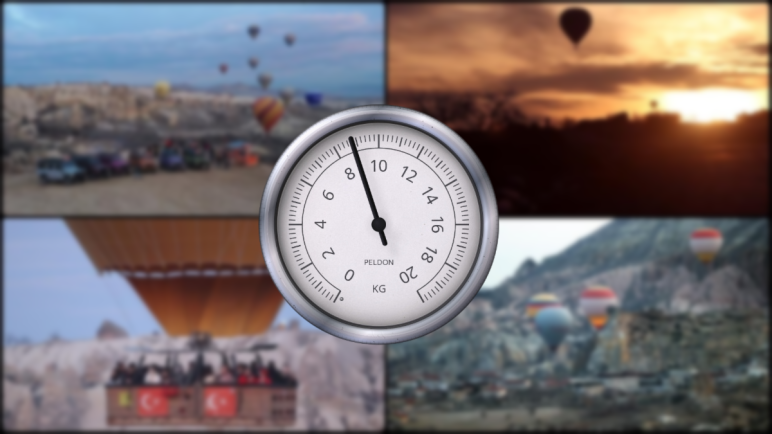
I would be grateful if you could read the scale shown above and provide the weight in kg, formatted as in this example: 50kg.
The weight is 8.8kg
